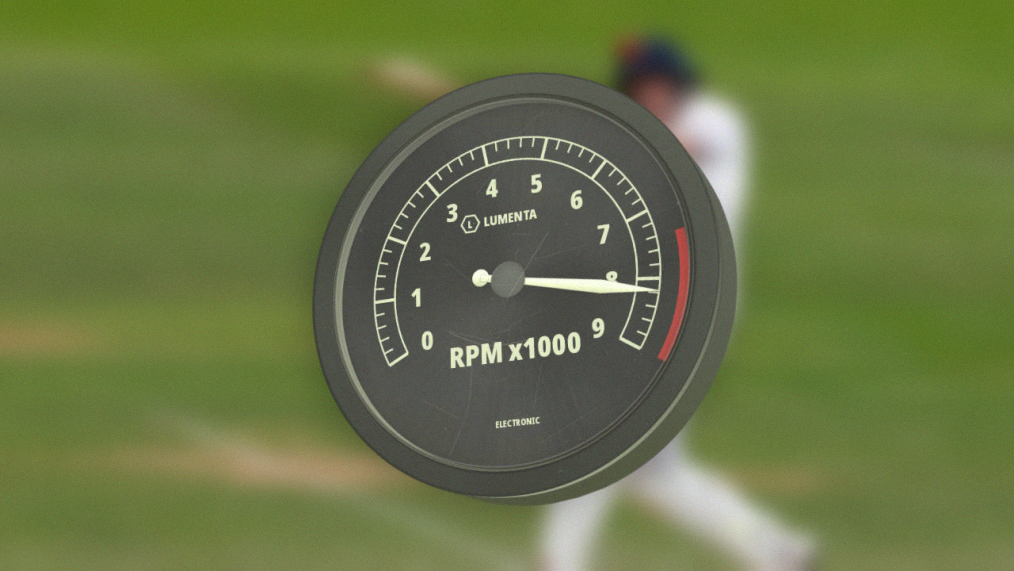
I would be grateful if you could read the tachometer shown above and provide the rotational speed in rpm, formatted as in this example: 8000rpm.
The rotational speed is 8200rpm
